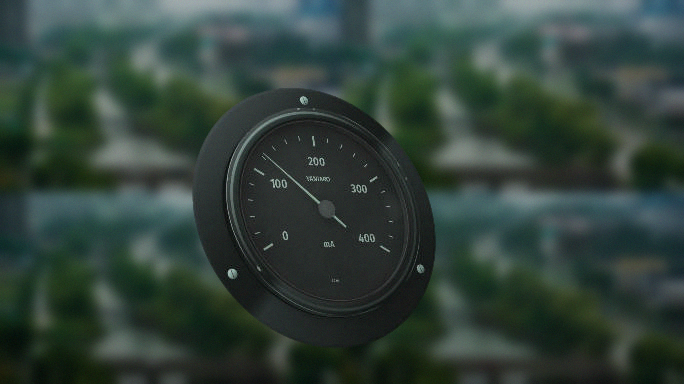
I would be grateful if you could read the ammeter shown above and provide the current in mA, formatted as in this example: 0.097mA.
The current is 120mA
